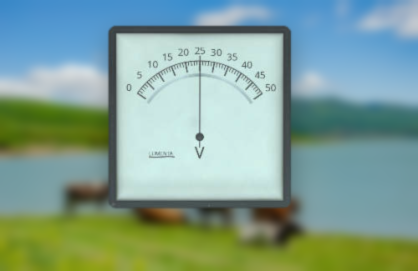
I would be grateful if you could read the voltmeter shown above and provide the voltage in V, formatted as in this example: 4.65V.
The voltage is 25V
